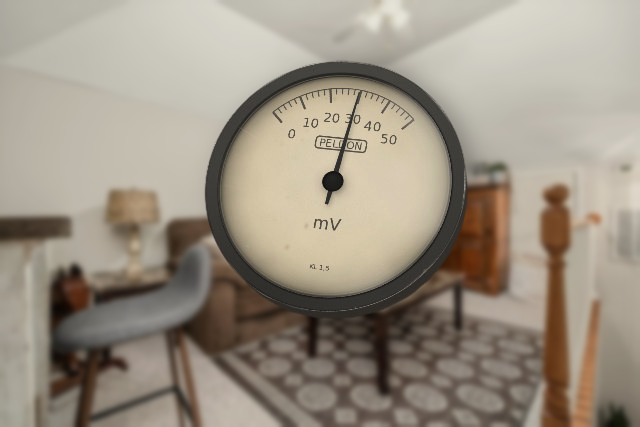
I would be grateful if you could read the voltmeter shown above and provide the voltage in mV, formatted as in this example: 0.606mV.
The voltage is 30mV
